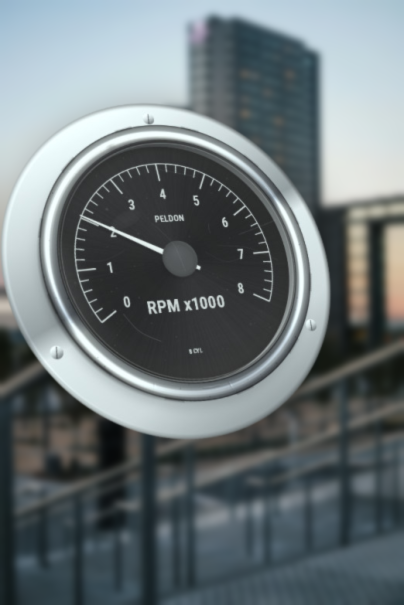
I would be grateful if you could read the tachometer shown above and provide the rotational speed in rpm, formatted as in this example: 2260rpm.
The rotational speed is 2000rpm
